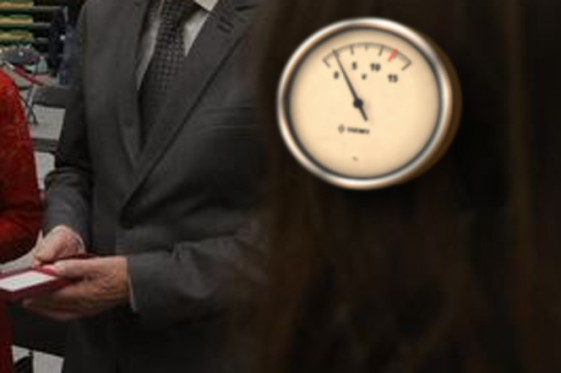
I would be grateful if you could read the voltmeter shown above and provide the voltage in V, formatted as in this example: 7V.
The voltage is 2.5V
